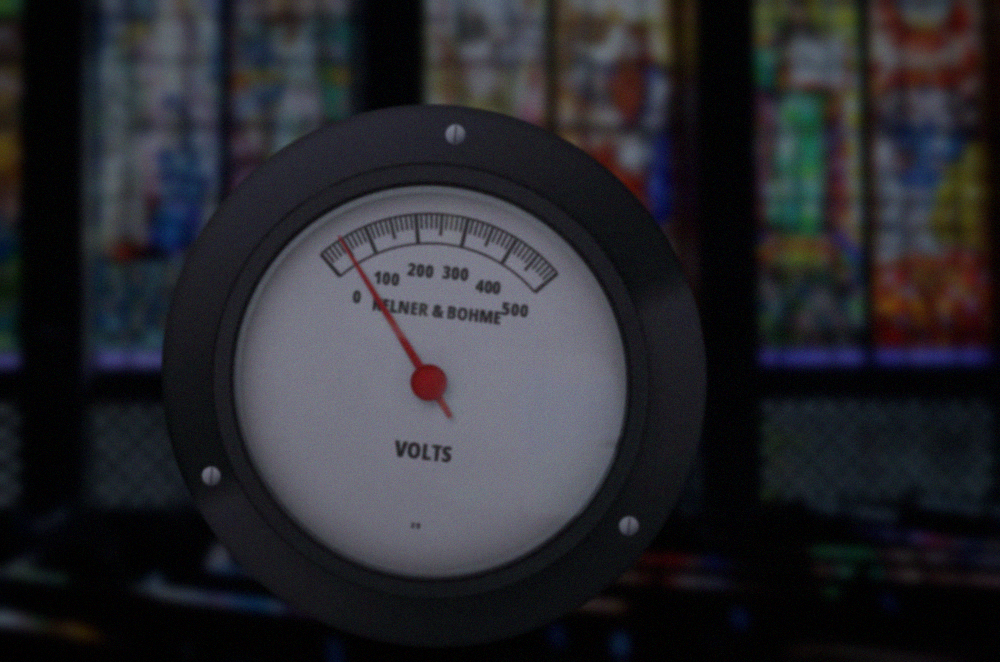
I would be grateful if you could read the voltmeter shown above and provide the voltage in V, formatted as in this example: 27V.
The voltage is 50V
